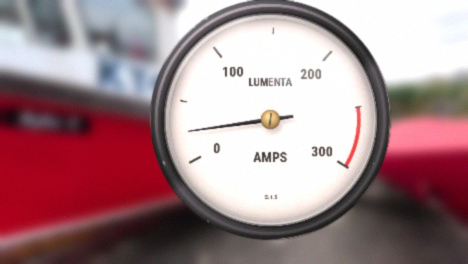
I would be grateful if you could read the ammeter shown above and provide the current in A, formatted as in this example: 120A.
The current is 25A
